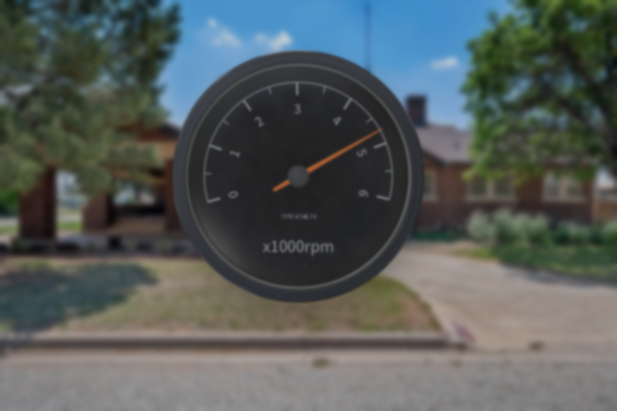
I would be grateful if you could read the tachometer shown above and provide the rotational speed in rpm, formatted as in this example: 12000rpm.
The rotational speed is 4750rpm
